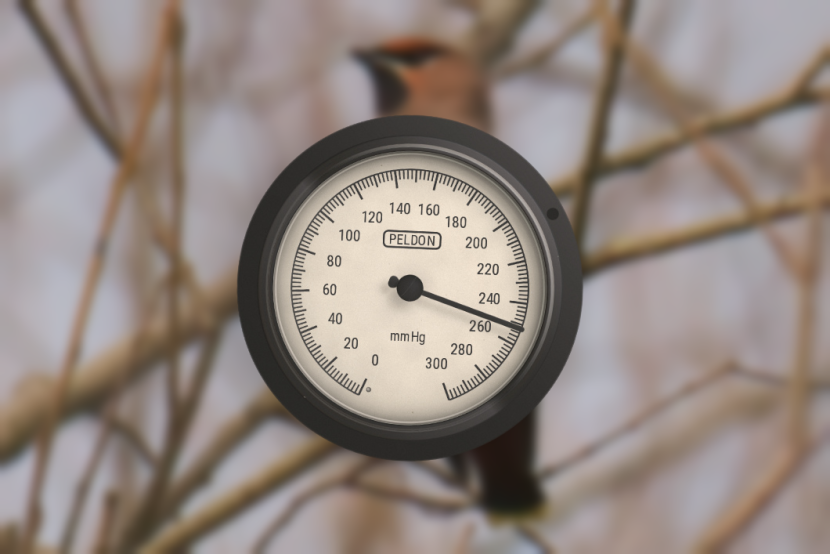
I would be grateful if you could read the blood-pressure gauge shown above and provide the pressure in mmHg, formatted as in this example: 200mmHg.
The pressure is 252mmHg
